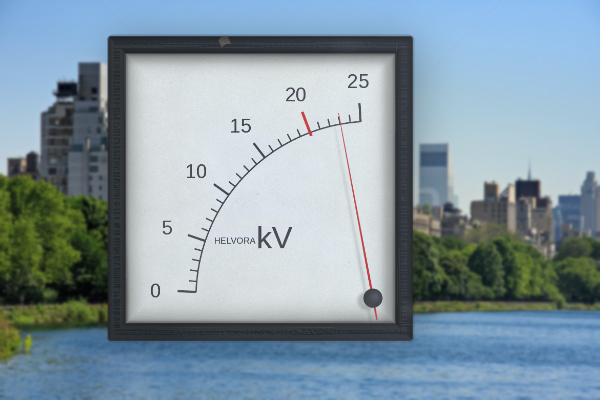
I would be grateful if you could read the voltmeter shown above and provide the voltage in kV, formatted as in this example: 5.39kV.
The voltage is 23kV
